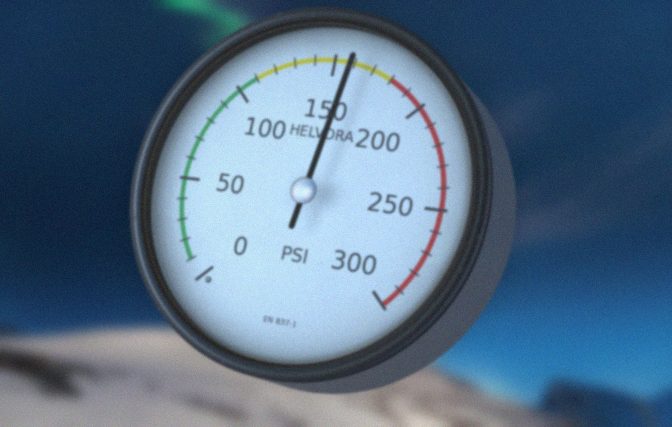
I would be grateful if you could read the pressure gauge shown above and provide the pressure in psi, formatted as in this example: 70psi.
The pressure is 160psi
